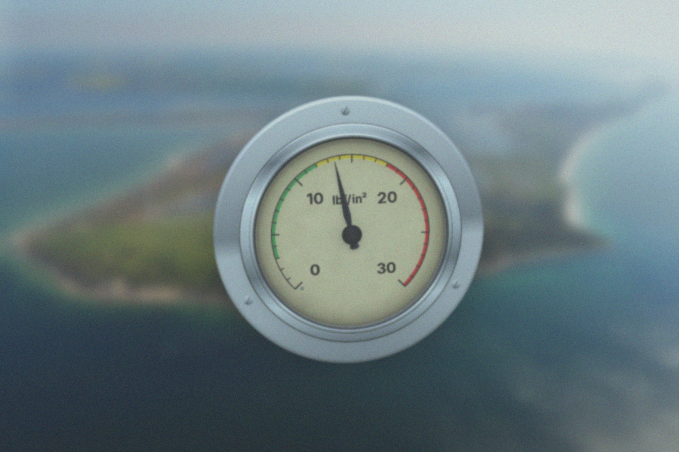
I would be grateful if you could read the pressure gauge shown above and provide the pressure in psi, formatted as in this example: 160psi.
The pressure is 13.5psi
